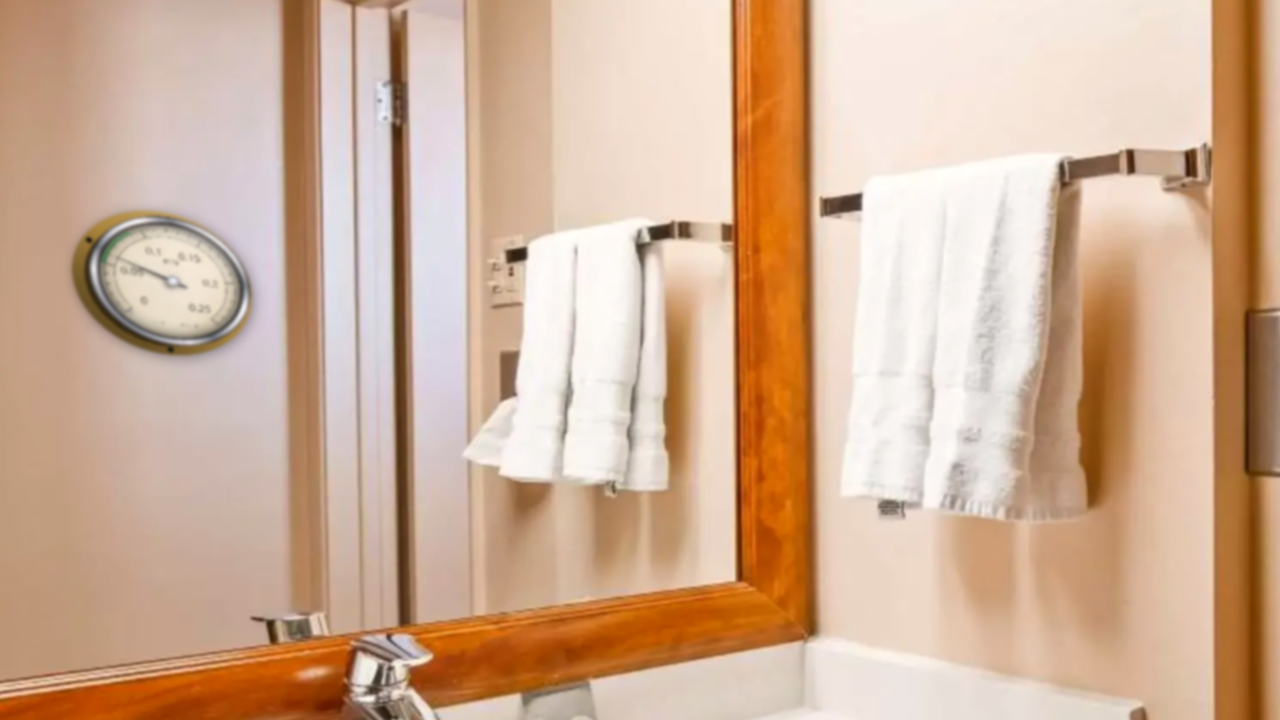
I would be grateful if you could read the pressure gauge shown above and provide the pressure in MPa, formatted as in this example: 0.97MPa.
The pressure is 0.06MPa
